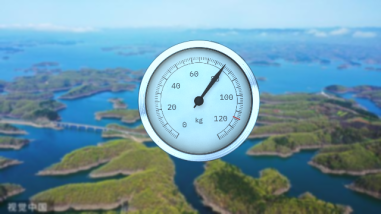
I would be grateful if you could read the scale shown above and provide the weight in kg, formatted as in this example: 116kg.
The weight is 80kg
